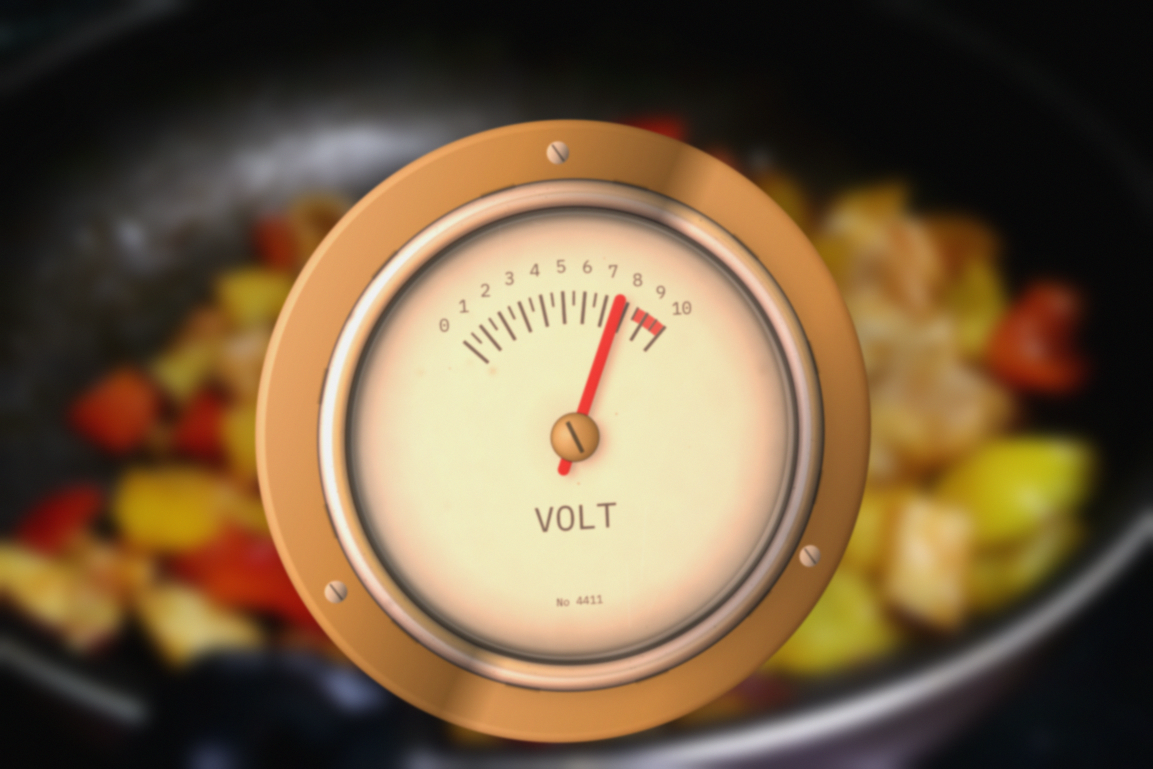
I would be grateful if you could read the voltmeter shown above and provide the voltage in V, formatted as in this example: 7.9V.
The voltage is 7.5V
